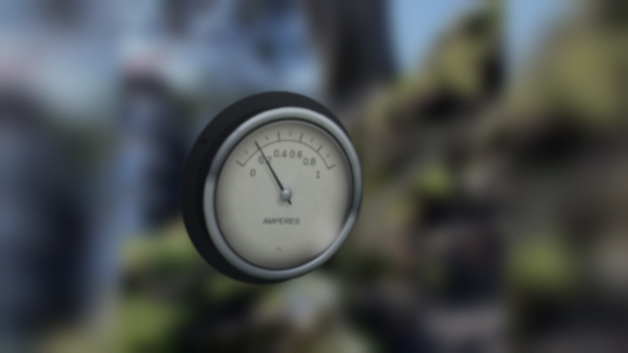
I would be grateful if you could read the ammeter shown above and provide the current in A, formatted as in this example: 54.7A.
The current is 0.2A
